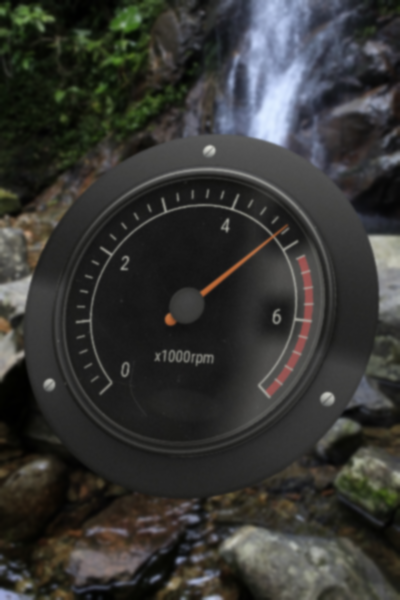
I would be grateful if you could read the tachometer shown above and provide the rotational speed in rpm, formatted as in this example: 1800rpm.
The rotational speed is 4800rpm
